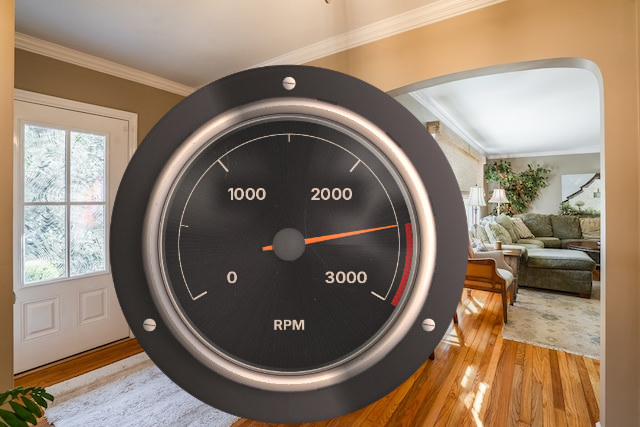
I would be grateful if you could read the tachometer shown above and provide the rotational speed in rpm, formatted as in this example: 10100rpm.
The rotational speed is 2500rpm
